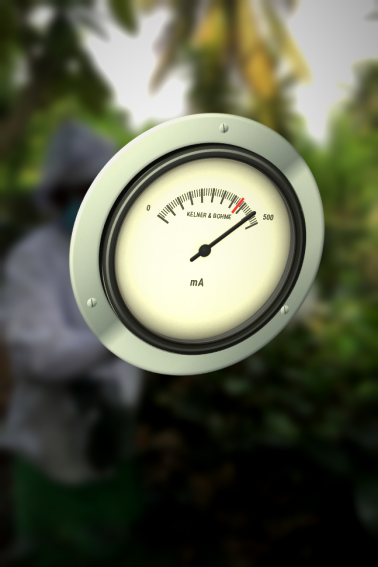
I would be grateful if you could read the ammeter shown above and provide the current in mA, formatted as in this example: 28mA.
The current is 450mA
